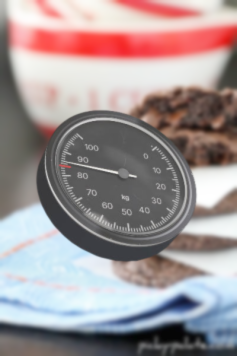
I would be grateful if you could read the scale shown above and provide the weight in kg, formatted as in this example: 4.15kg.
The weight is 85kg
